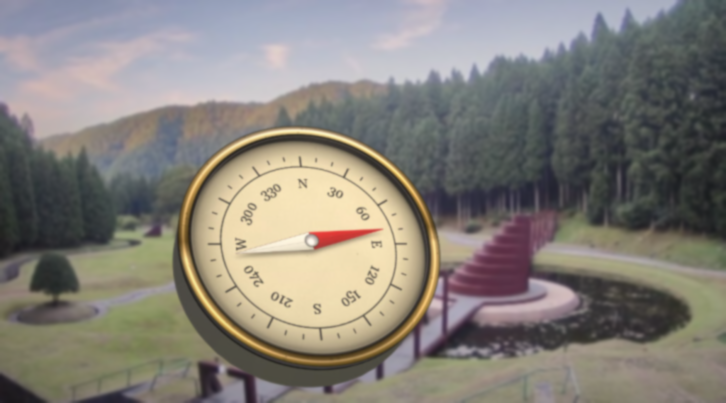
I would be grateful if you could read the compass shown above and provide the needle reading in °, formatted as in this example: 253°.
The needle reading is 80°
